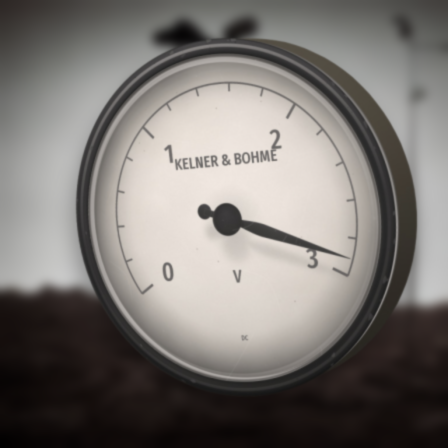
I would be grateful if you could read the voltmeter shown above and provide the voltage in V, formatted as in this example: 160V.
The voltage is 2.9V
